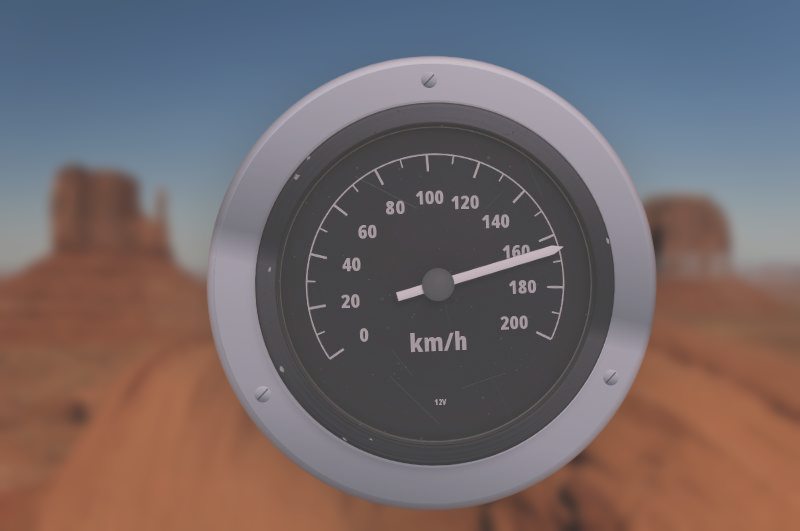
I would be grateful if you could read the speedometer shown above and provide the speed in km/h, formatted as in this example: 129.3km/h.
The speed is 165km/h
